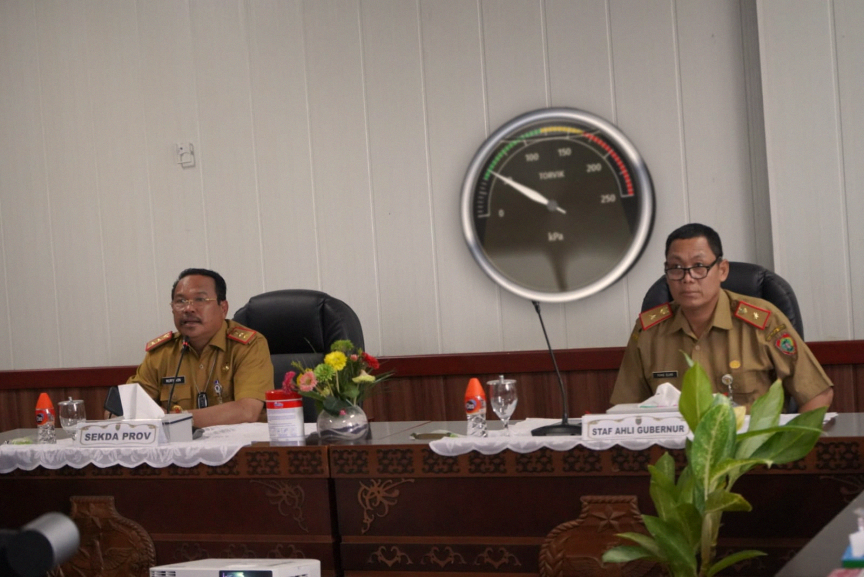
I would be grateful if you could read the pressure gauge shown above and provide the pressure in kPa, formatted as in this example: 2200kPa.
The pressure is 50kPa
